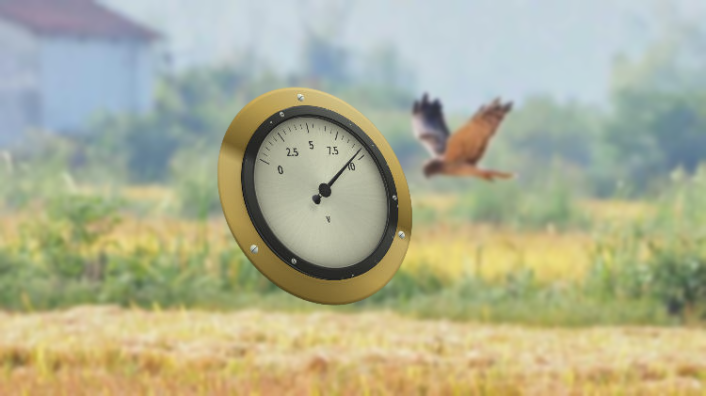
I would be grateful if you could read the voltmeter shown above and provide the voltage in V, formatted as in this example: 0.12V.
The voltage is 9.5V
